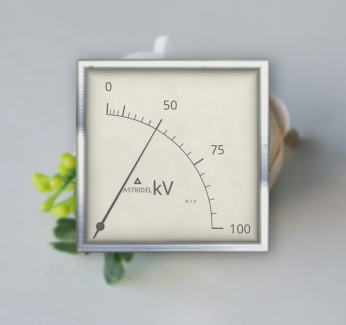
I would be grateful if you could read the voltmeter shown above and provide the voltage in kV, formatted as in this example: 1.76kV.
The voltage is 50kV
